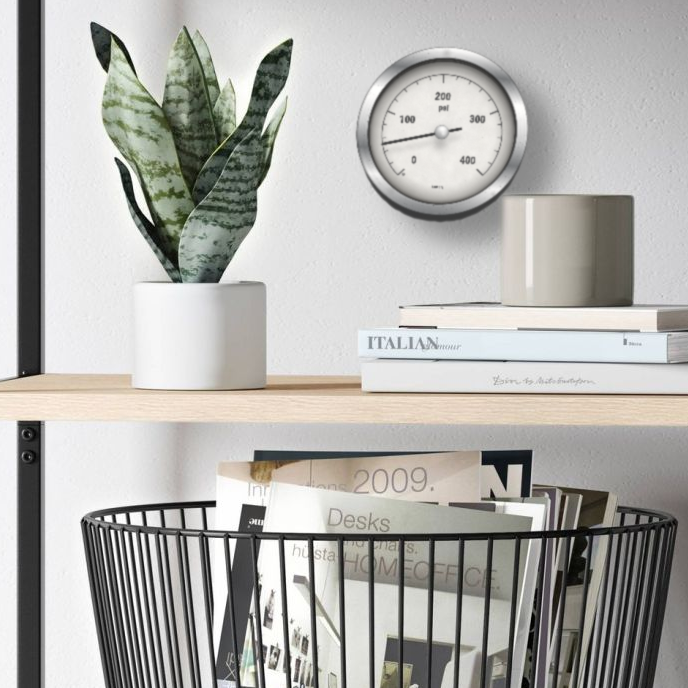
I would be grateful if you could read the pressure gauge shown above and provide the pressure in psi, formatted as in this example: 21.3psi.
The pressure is 50psi
